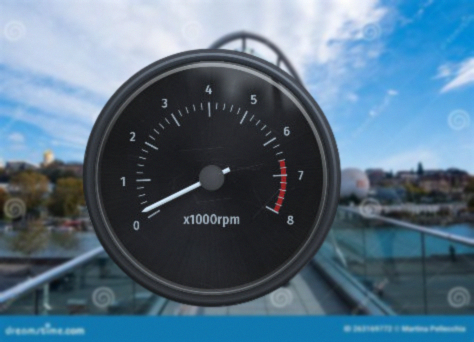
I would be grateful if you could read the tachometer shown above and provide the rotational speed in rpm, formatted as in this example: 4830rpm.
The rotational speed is 200rpm
